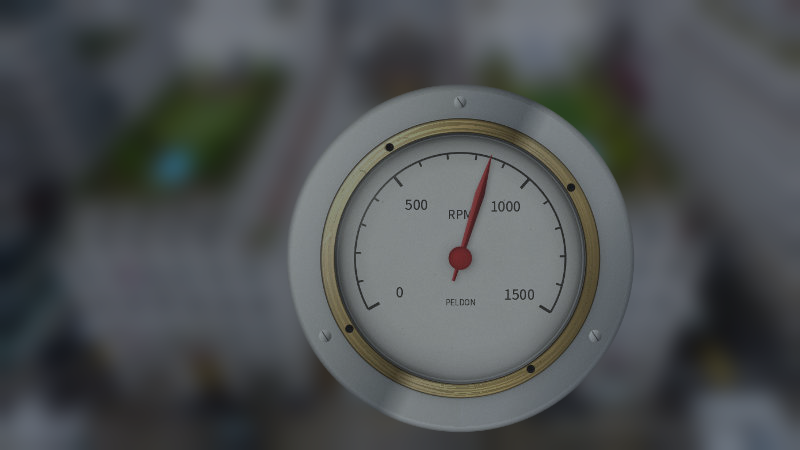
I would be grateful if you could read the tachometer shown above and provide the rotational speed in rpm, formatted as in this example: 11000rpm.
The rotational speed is 850rpm
